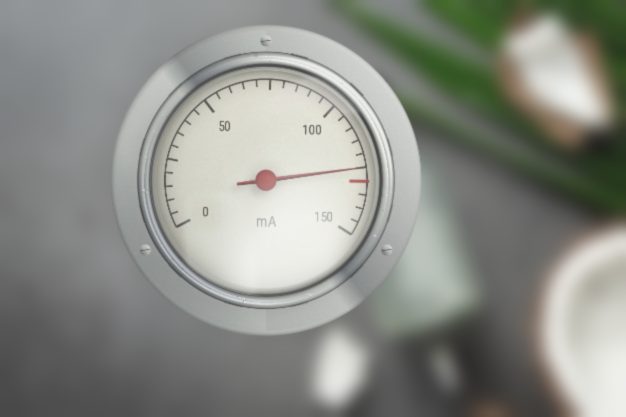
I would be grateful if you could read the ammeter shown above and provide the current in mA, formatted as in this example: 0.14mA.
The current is 125mA
